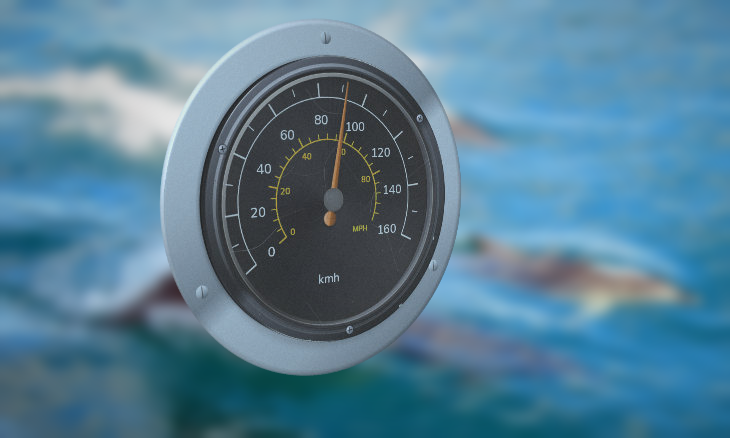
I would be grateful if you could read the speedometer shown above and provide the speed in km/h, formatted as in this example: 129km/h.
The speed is 90km/h
